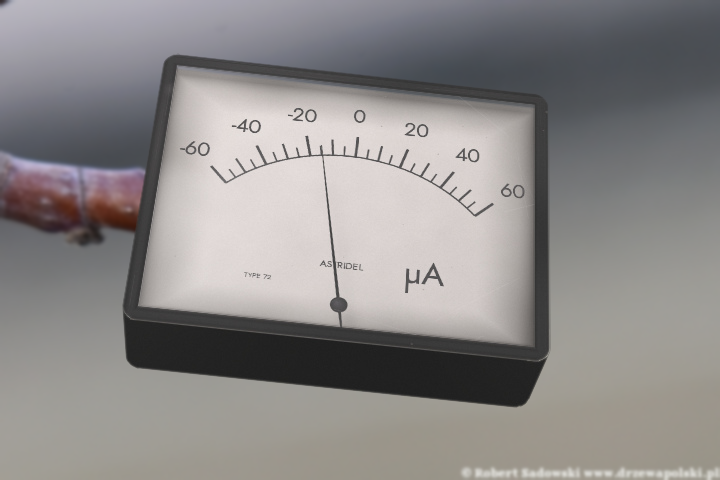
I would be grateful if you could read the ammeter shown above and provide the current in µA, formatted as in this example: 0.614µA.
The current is -15µA
